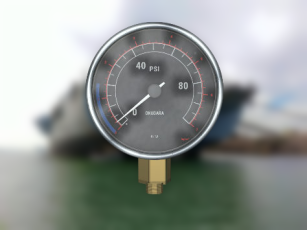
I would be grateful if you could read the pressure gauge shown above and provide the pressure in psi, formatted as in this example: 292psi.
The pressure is 2.5psi
